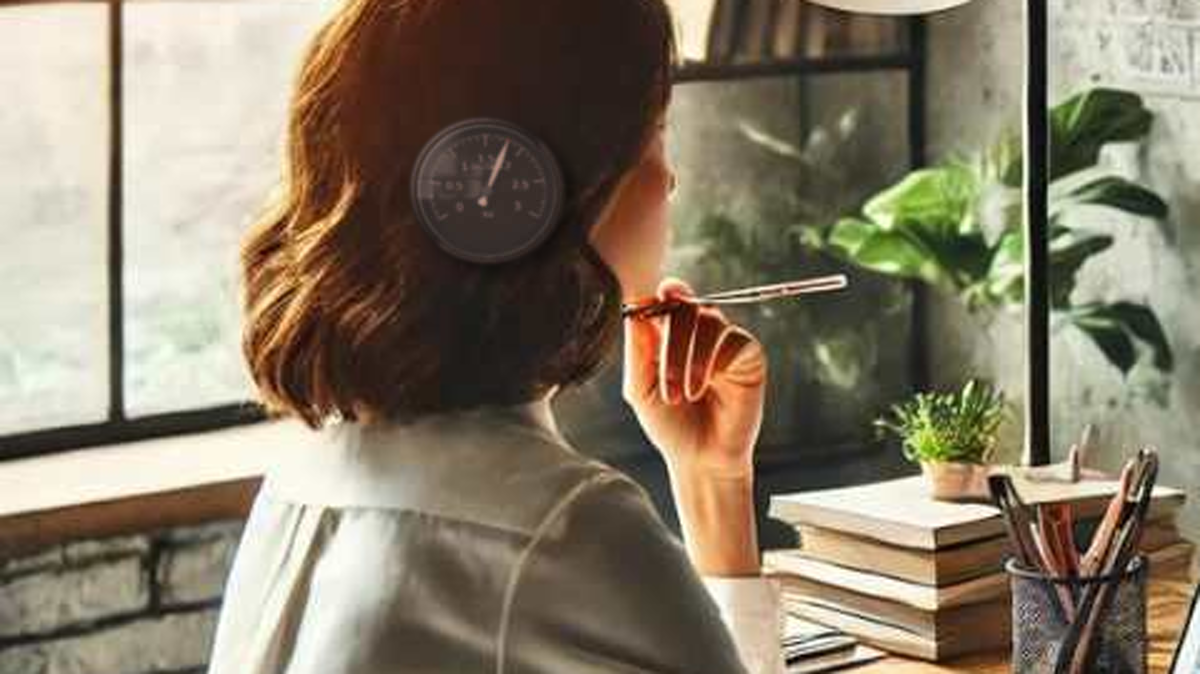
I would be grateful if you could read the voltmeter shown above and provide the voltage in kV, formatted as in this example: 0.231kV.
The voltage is 1.8kV
